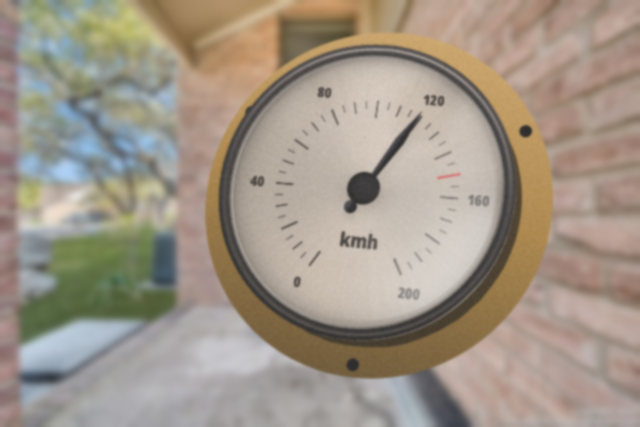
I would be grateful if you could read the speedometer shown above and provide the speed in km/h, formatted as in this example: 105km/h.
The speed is 120km/h
